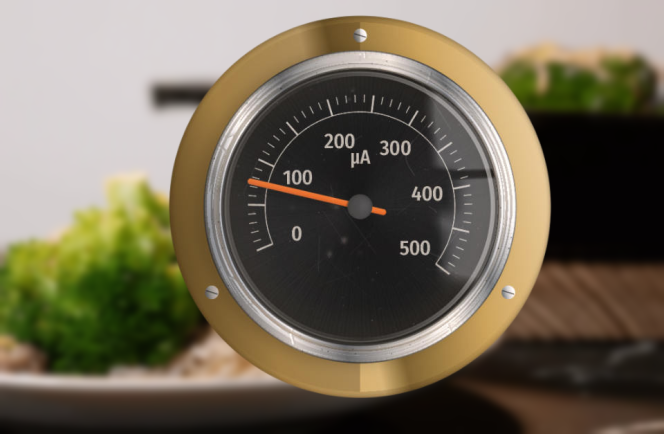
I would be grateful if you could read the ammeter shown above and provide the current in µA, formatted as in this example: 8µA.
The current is 75µA
